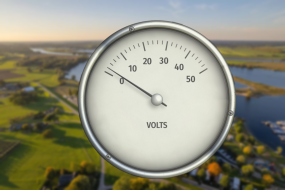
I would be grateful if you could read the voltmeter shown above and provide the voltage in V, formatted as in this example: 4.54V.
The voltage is 2V
